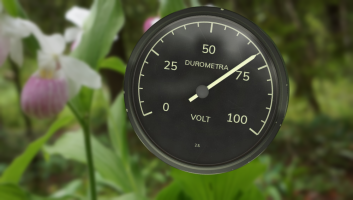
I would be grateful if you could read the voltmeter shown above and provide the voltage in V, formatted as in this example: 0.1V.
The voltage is 70V
